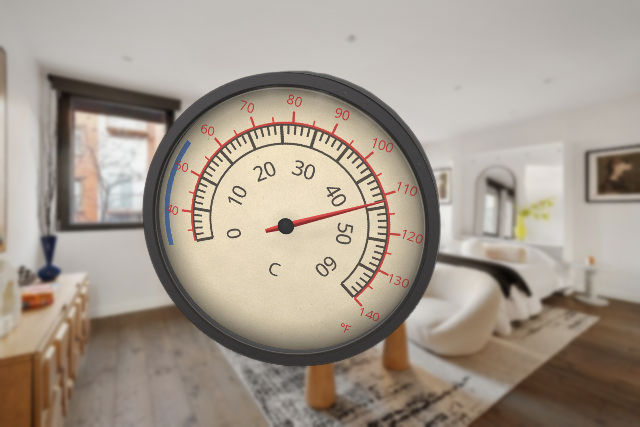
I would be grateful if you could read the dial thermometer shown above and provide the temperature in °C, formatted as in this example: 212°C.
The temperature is 44°C
